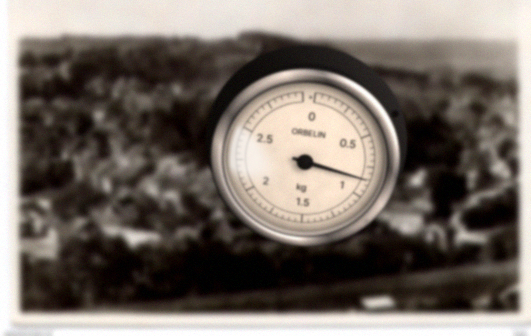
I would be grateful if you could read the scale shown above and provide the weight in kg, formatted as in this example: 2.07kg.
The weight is 0.85kg
